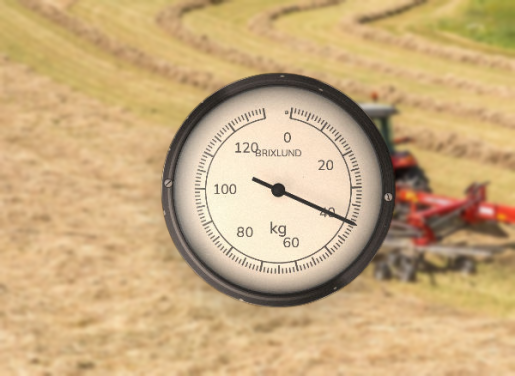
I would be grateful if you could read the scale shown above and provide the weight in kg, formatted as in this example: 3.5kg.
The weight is 40kg
